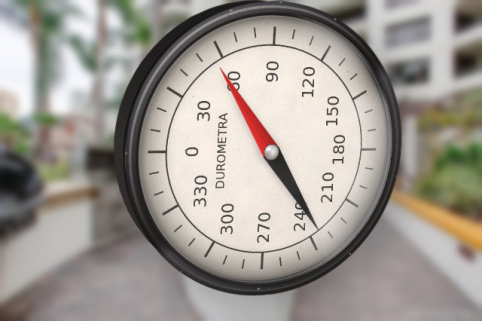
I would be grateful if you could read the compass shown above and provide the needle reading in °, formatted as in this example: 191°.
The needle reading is 55°
